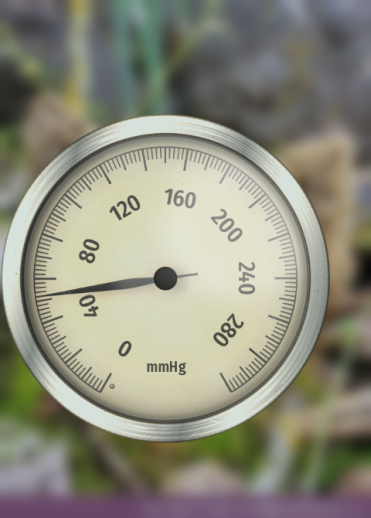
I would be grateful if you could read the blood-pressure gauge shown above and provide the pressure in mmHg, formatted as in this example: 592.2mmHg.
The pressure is 52mmHg
